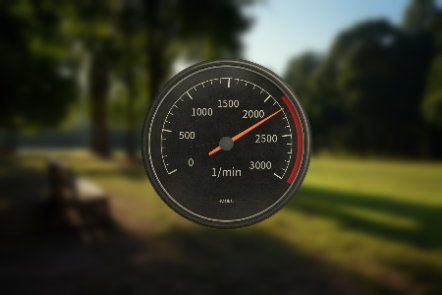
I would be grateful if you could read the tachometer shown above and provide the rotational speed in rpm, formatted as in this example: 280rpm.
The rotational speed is 2200rpm
